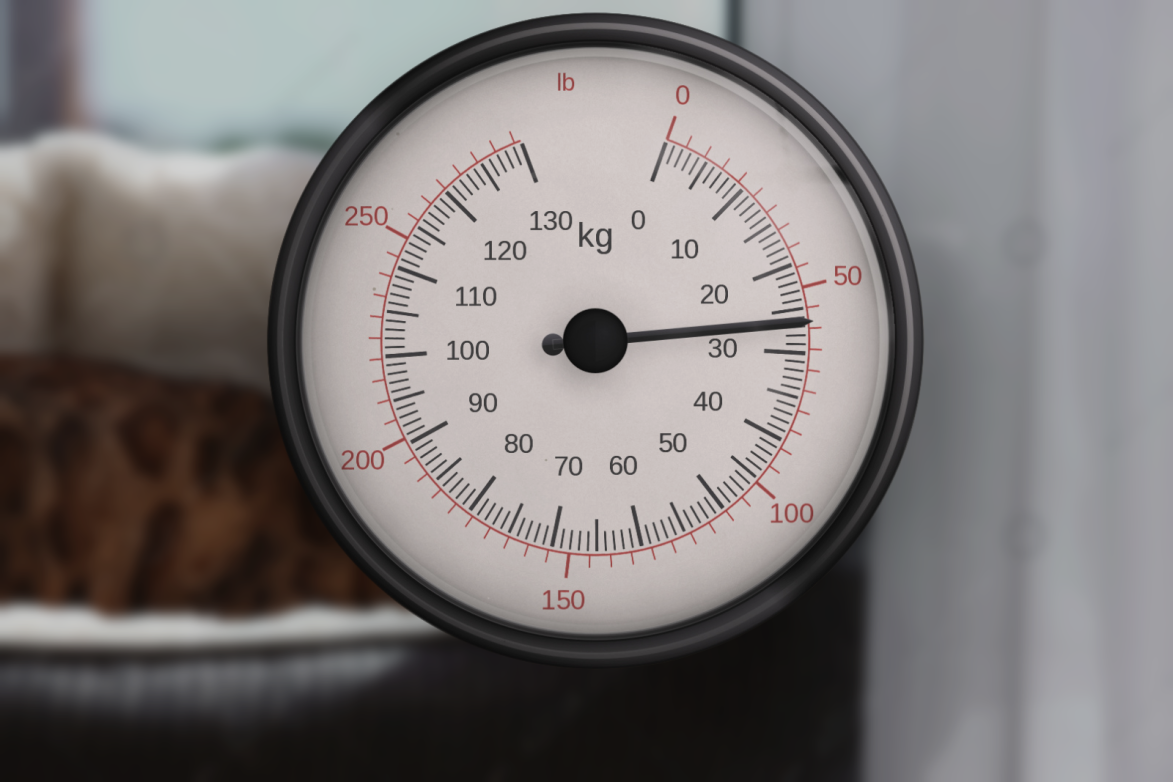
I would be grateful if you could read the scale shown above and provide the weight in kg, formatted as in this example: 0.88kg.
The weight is 26.5kg
